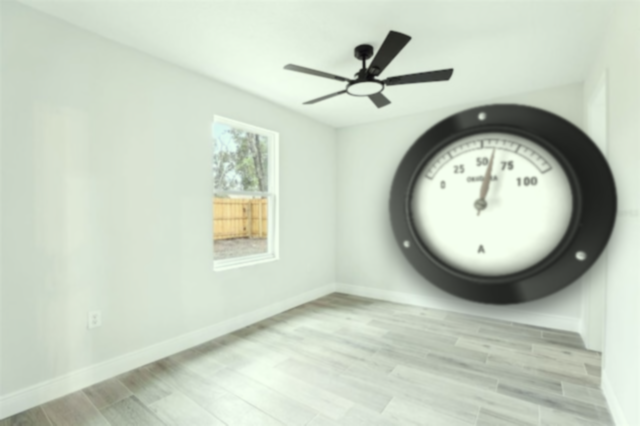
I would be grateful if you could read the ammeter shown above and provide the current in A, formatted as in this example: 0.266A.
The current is 60A
